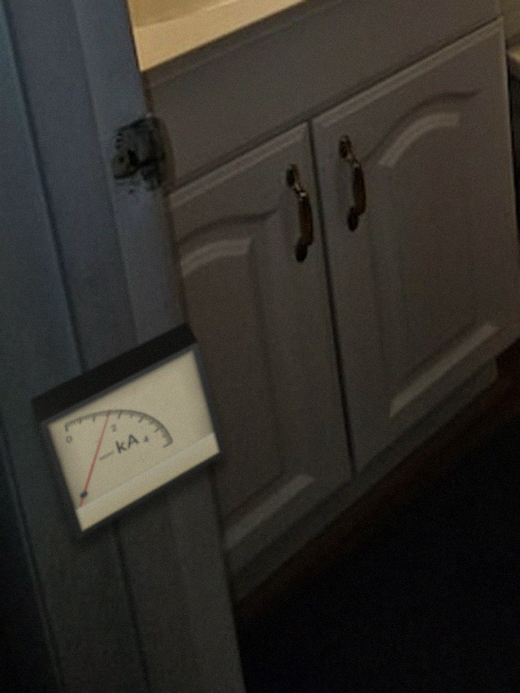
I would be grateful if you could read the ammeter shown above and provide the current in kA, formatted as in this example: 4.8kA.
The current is 1.5kA
